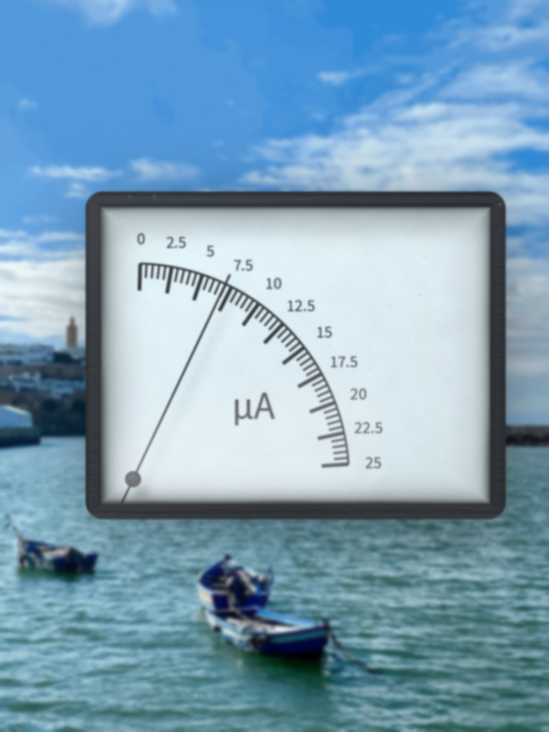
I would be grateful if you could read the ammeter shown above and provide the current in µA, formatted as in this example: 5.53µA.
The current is 7µA
